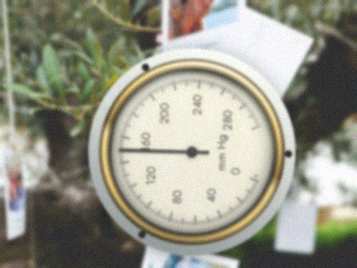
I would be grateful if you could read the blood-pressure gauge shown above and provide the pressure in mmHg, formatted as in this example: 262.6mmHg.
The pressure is 150mmHg
